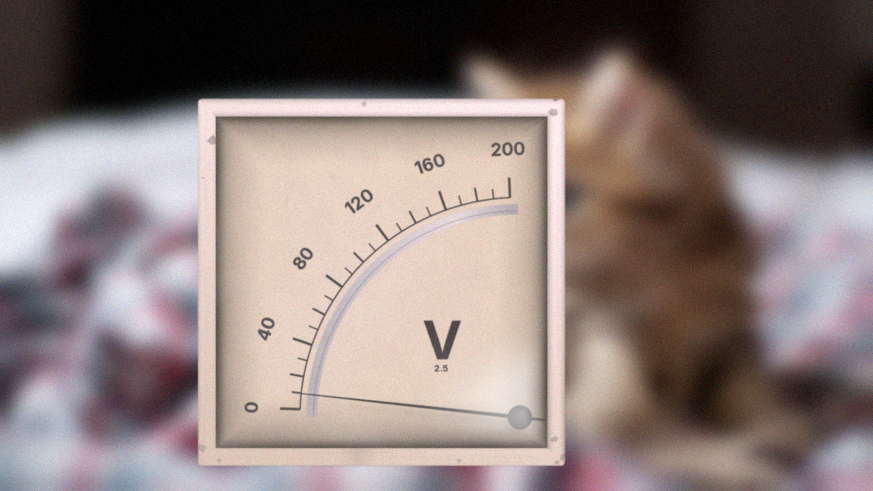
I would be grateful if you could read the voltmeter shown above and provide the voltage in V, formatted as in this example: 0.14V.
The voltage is 10V
